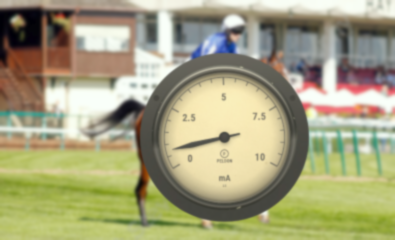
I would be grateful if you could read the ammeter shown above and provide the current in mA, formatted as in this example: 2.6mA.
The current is 0.75mA
